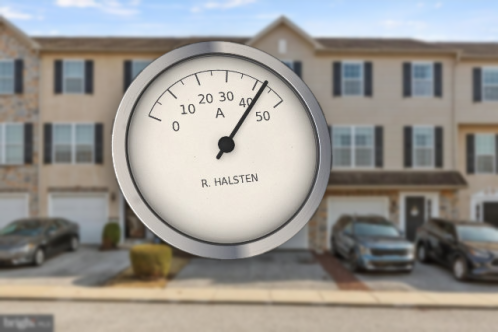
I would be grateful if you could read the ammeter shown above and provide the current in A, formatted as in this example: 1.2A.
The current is 42.5A
